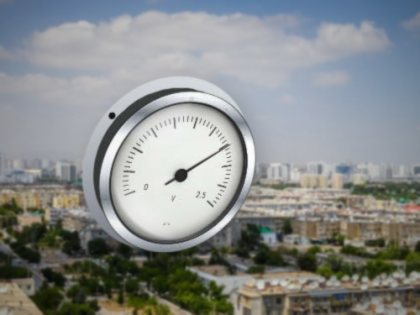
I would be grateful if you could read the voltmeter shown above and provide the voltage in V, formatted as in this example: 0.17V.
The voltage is 1.75V
